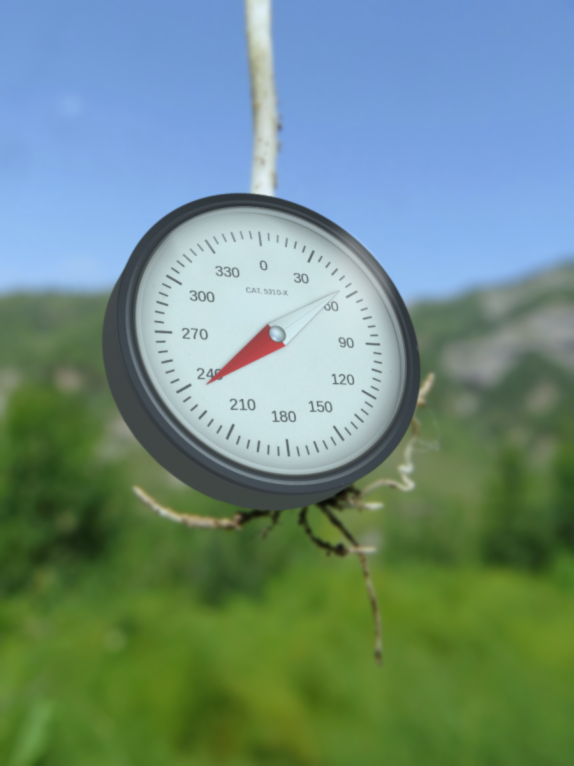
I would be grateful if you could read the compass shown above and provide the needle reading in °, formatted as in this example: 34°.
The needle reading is 235°
